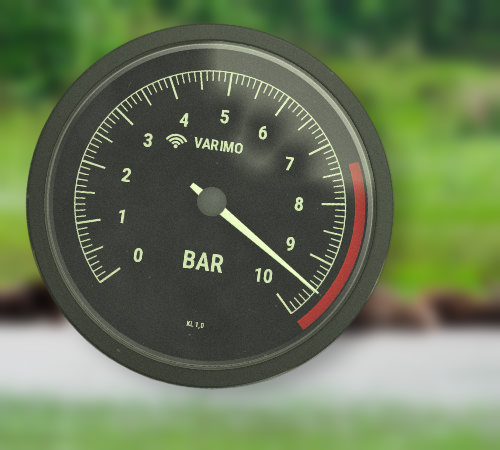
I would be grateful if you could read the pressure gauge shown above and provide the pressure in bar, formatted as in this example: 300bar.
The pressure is 9.5bar
